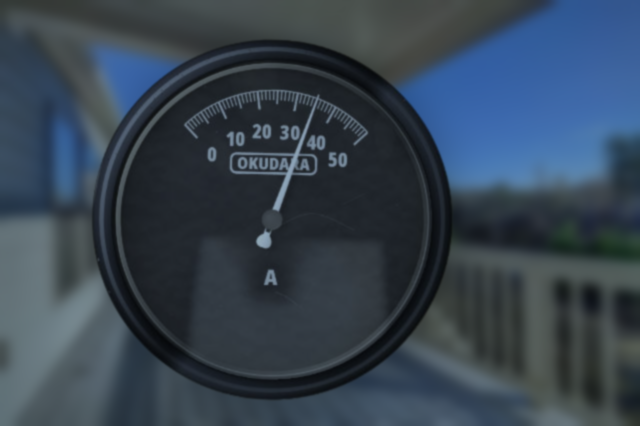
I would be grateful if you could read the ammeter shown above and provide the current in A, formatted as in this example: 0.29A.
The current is 35A
